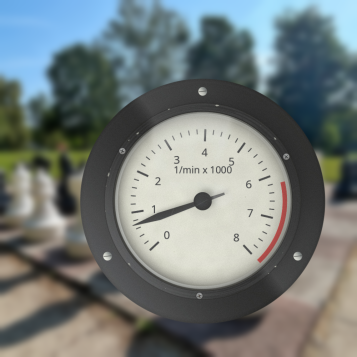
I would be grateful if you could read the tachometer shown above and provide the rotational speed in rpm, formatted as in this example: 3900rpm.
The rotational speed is 700rpm
